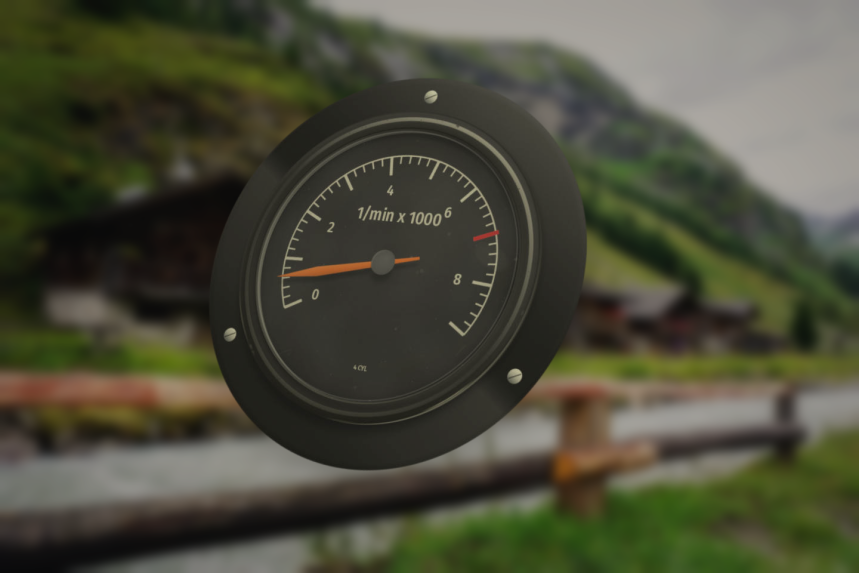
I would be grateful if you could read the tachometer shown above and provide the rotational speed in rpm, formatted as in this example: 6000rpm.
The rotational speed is 600rpm
